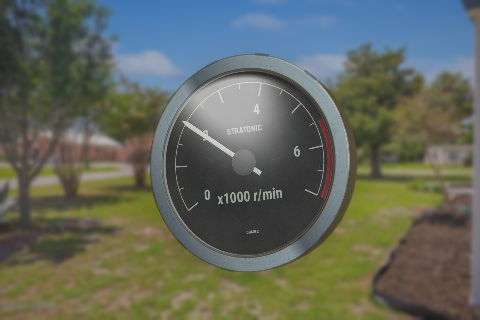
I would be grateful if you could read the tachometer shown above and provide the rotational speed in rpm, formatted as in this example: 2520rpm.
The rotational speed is 2000rpm
